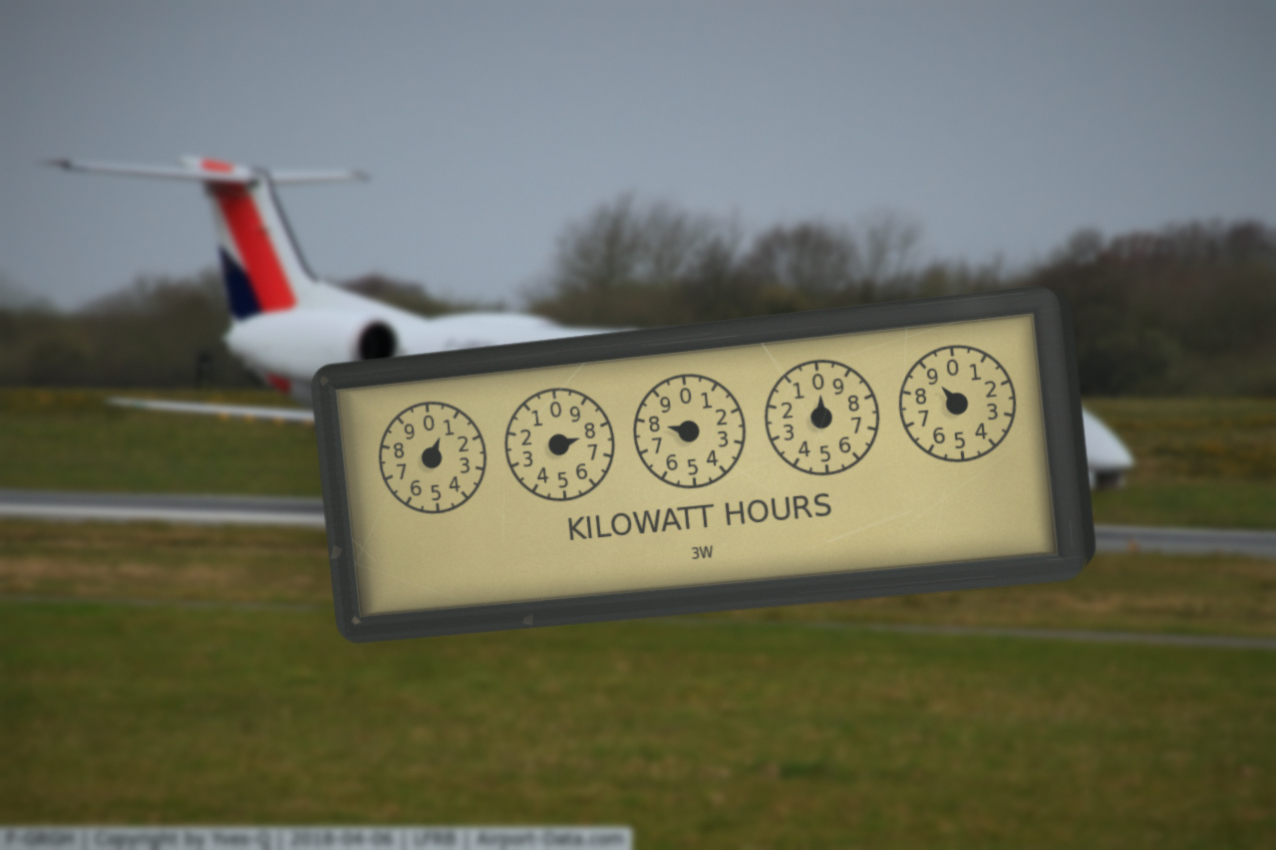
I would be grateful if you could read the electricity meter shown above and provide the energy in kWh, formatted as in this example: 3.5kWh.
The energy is 7799kWh
